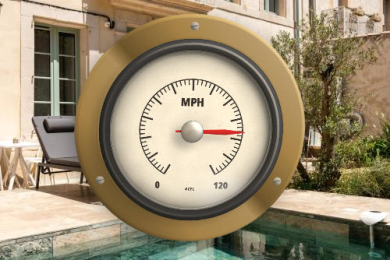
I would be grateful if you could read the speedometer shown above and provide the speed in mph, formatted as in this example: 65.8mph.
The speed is 96mph
